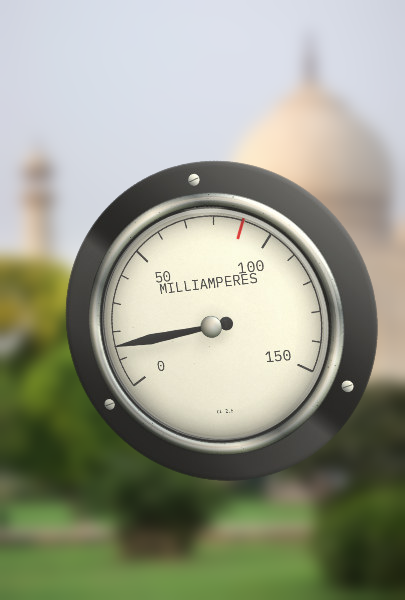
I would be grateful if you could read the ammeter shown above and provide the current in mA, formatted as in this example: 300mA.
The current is 15mA
